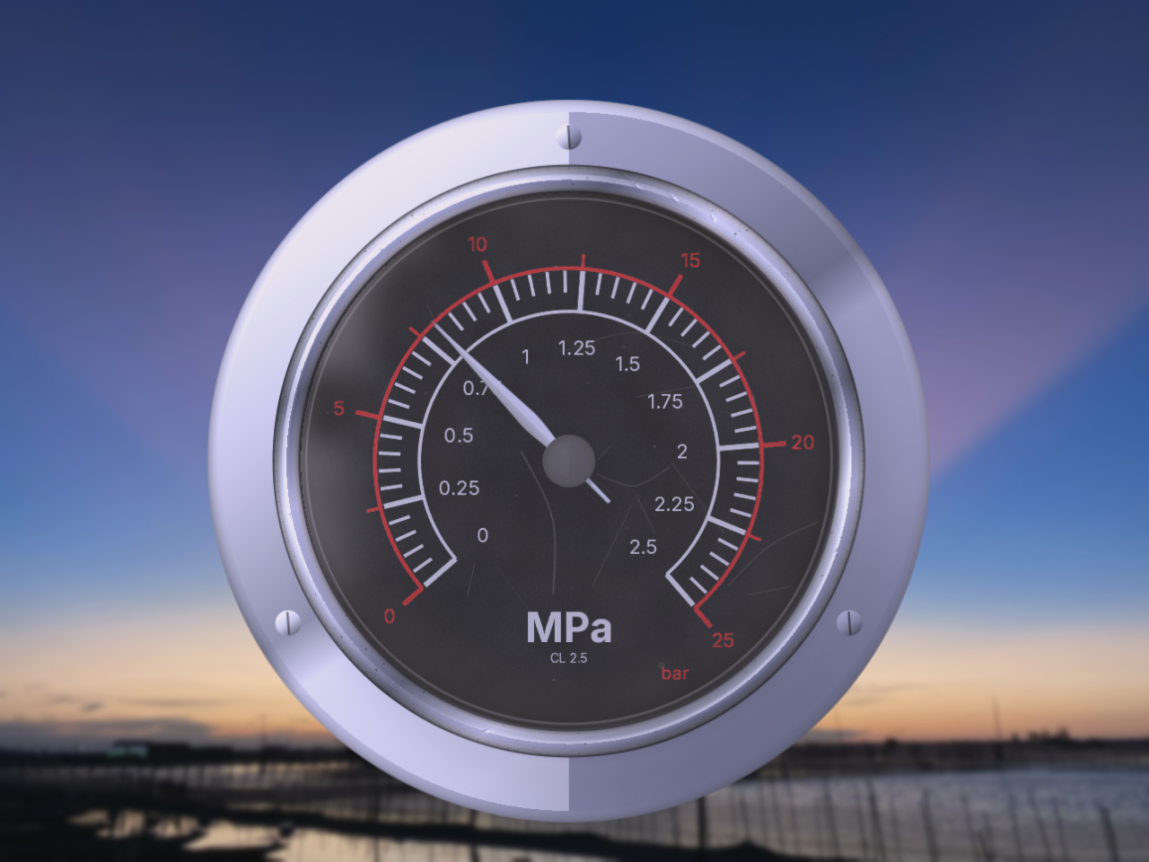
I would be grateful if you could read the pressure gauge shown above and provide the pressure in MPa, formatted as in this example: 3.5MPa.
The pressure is 0.8MPa
